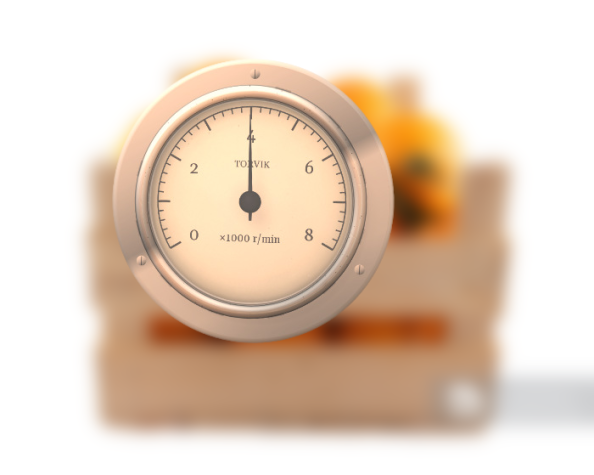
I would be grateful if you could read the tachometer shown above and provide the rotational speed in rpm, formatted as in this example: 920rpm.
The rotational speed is 4000rpm
